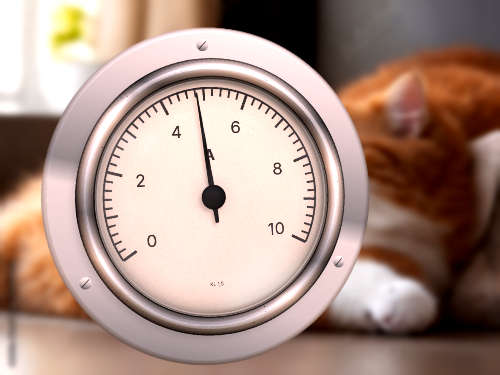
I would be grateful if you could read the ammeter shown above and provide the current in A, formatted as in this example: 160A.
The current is 4.8A
